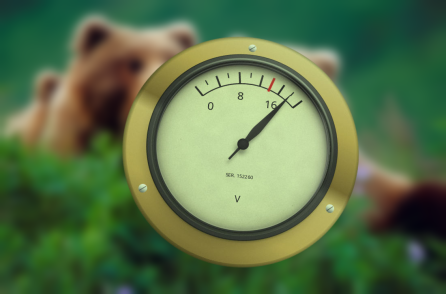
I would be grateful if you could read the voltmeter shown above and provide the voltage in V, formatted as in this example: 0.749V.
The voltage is 18V
